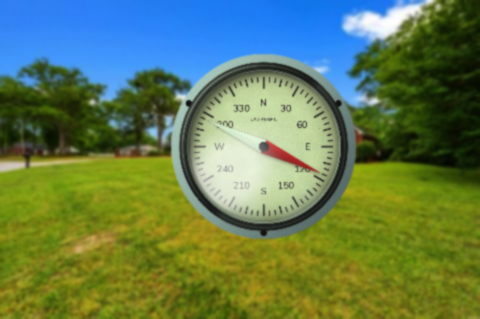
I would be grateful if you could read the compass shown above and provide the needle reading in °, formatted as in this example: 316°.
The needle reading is 115°
